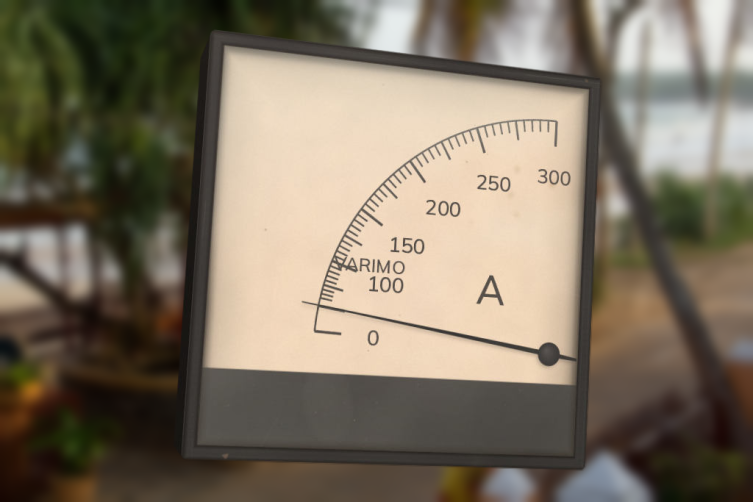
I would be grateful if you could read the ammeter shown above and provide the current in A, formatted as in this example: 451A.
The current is 50A
